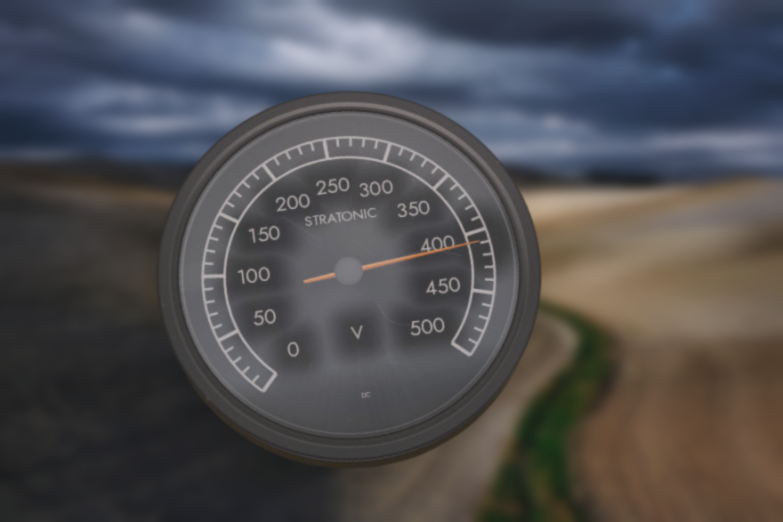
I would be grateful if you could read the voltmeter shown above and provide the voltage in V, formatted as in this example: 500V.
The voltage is 410V
